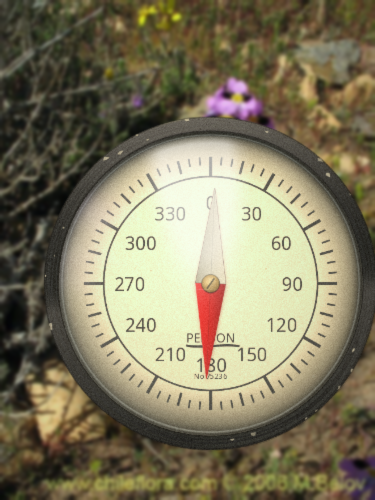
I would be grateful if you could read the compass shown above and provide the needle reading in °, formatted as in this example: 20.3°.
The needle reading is 182.5°
